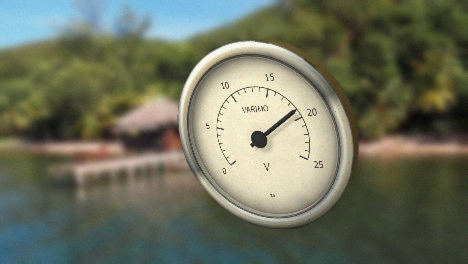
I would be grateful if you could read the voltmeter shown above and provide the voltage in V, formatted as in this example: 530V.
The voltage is 19V
